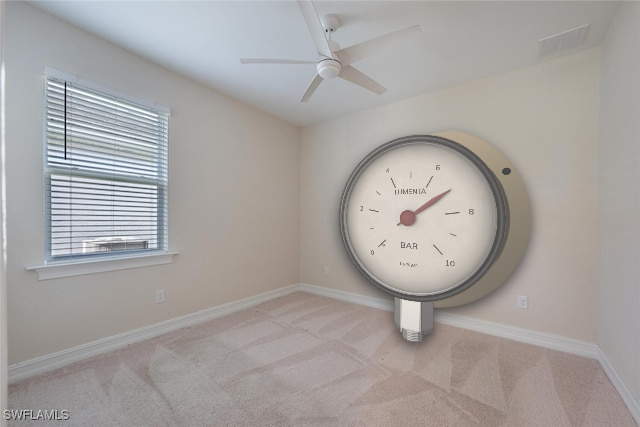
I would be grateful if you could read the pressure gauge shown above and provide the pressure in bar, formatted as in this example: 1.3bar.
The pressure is 7bar
